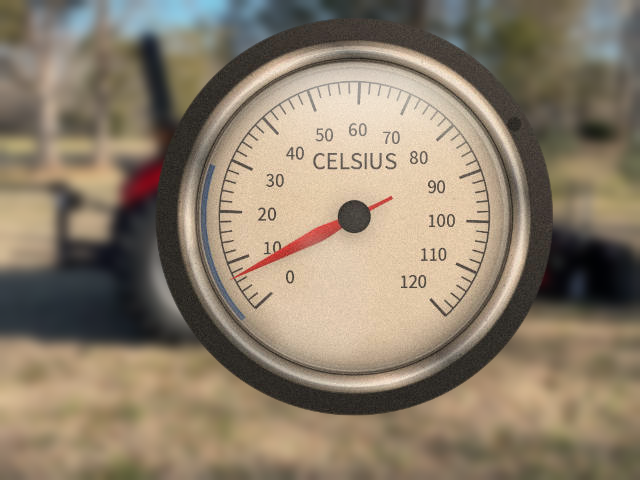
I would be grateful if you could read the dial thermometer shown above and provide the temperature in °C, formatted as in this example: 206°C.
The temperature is 7°C
